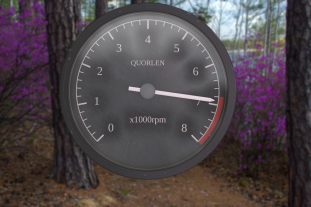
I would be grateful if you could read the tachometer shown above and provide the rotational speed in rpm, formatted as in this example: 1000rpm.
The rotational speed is 6900rpm
